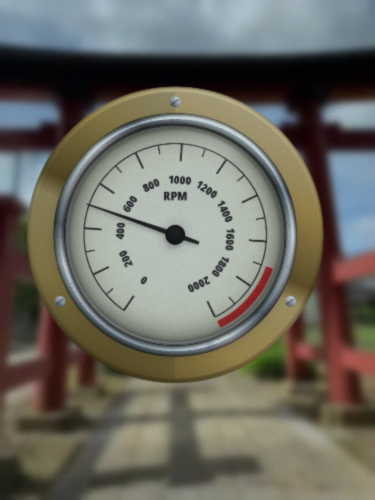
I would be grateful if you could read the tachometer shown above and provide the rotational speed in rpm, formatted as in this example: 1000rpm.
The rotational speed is 500rpm
